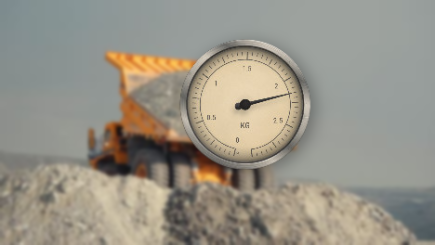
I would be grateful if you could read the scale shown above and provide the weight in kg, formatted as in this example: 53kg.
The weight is 2.15kg
